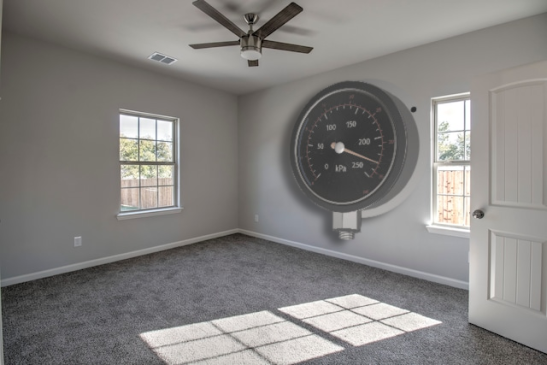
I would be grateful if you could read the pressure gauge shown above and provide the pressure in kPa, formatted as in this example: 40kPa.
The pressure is 230kPa
